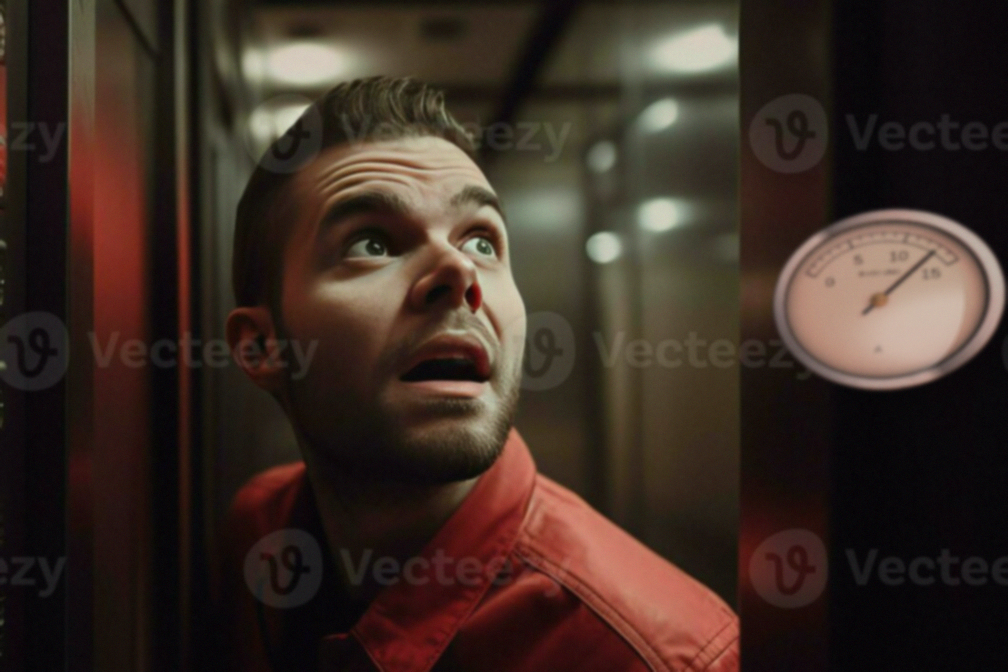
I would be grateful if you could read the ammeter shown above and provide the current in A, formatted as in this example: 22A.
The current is 13A
